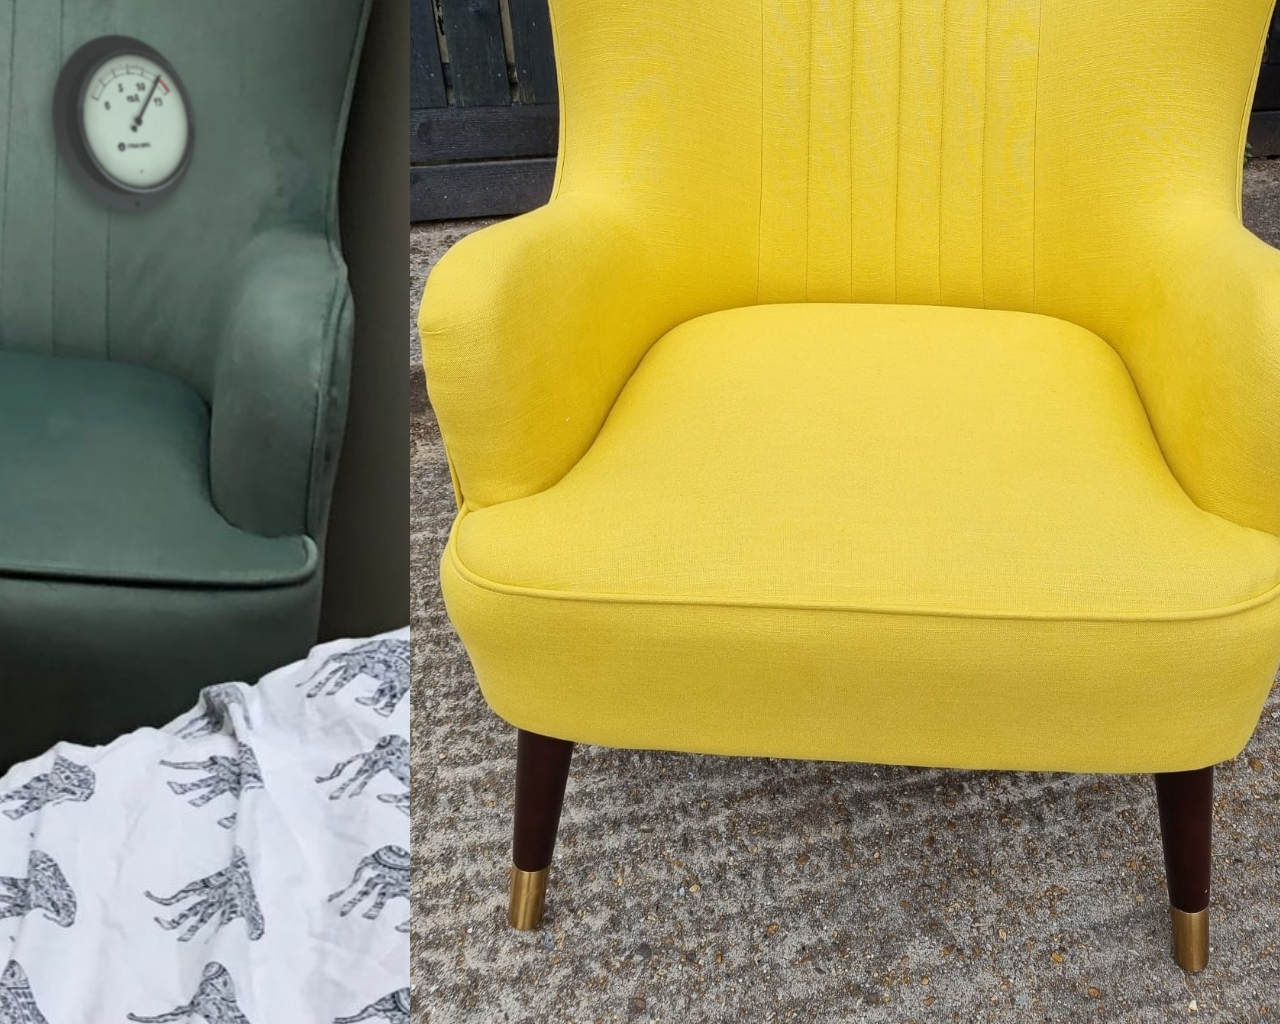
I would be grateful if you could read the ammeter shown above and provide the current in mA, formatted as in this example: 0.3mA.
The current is 12.5mA
